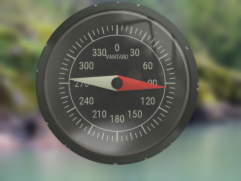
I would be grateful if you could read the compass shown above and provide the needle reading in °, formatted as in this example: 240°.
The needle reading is 95°
